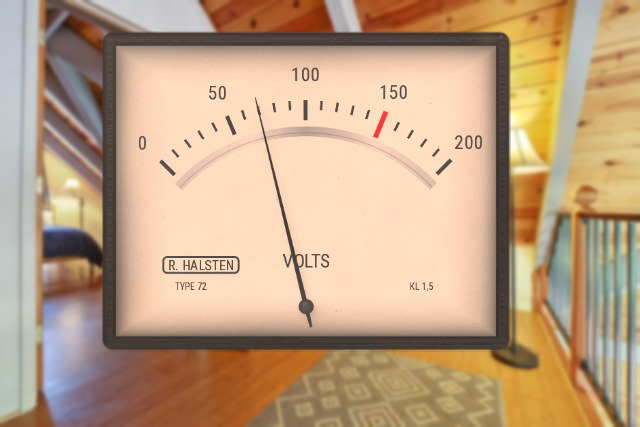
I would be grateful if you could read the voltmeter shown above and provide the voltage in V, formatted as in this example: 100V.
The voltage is 70V
